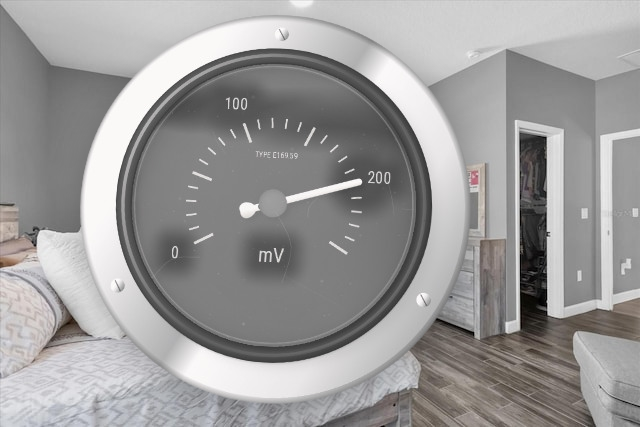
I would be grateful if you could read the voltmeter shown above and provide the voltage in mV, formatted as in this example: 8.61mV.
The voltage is 200mV
